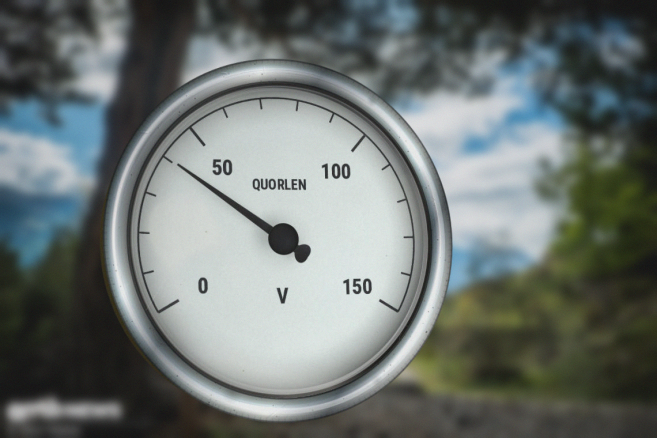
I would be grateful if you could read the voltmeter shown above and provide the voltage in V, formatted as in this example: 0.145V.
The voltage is 40V
